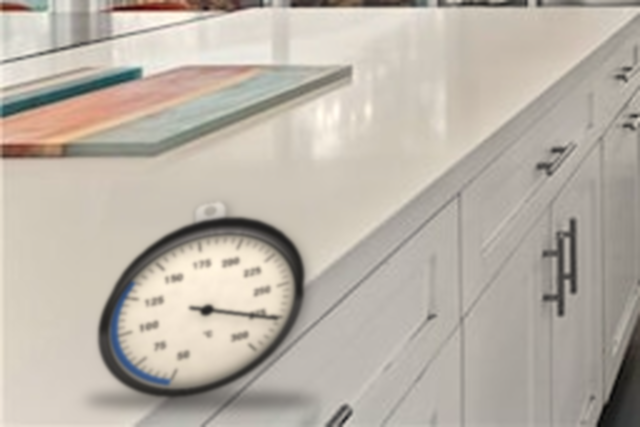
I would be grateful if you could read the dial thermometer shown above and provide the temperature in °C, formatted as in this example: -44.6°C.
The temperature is 275°C
